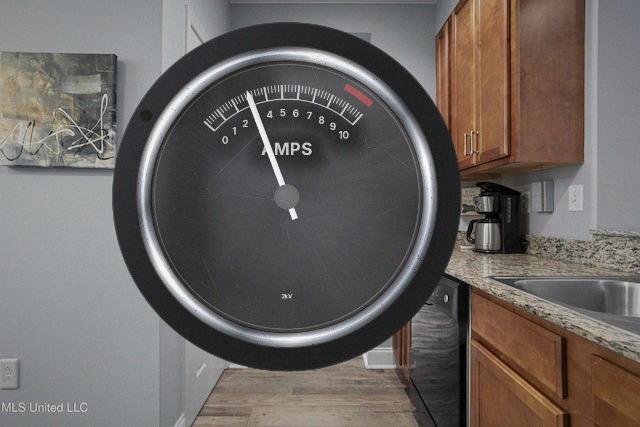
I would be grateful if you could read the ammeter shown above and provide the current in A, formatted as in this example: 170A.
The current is 3A
